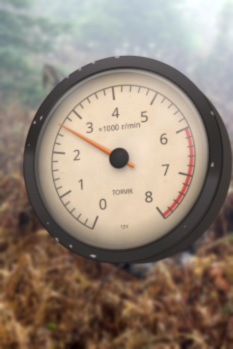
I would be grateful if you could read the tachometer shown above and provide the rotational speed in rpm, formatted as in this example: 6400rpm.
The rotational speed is 2600rpm
